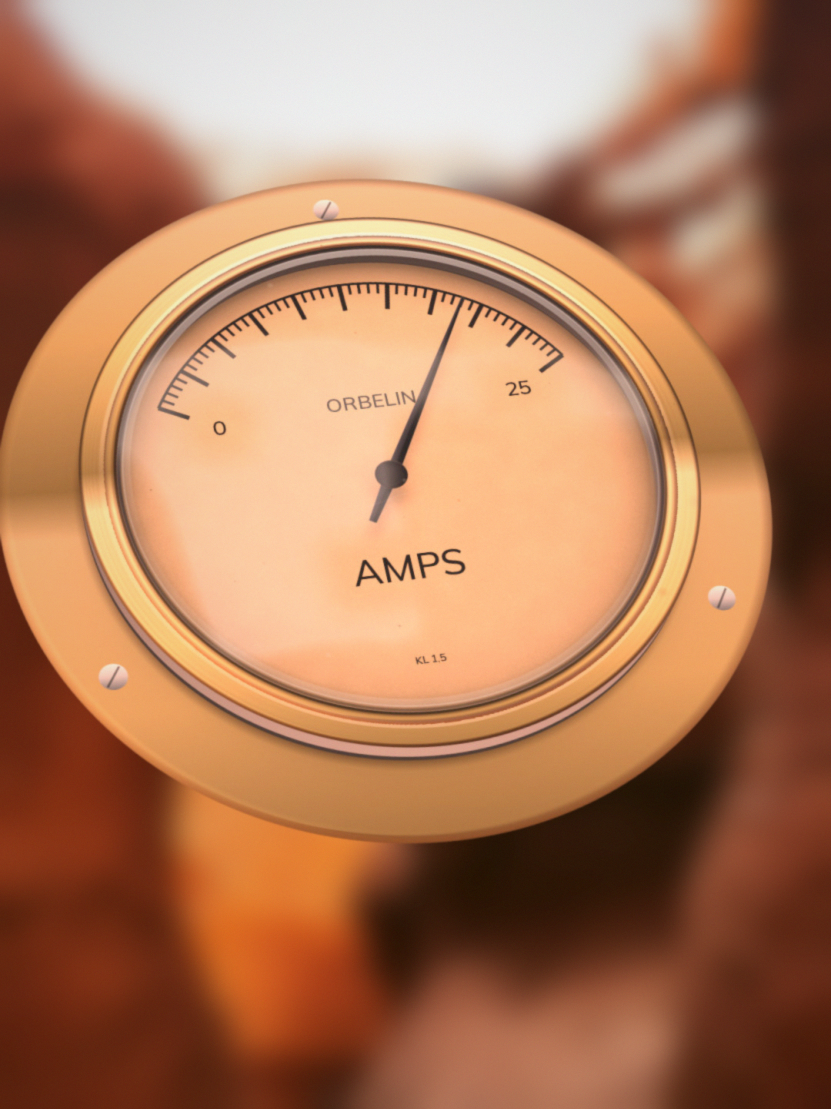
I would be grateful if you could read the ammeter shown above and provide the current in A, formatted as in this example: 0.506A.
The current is 19A
